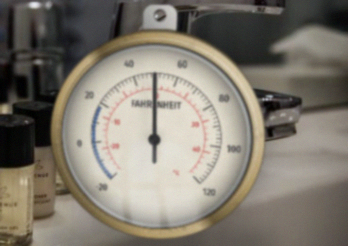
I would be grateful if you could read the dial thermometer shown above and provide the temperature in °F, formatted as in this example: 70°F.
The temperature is 50°F
